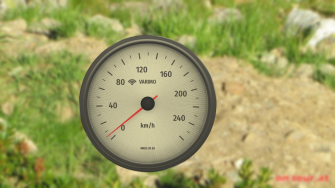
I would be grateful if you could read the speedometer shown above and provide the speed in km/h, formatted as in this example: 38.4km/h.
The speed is 5km/h
